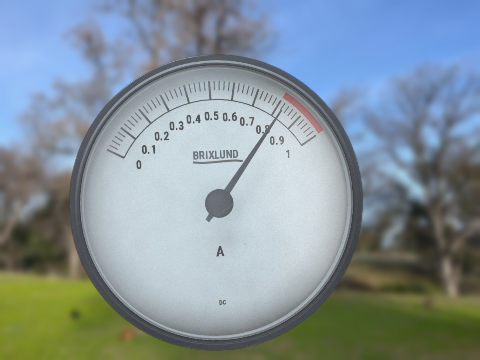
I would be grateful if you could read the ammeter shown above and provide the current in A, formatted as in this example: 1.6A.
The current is 0.82A
